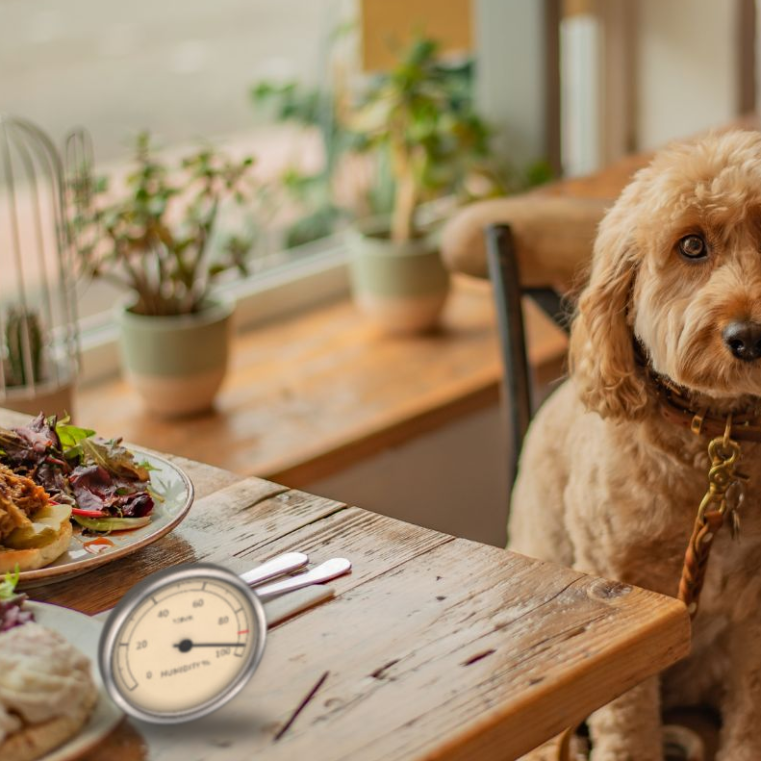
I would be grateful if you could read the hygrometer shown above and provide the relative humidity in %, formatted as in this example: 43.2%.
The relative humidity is 95%
